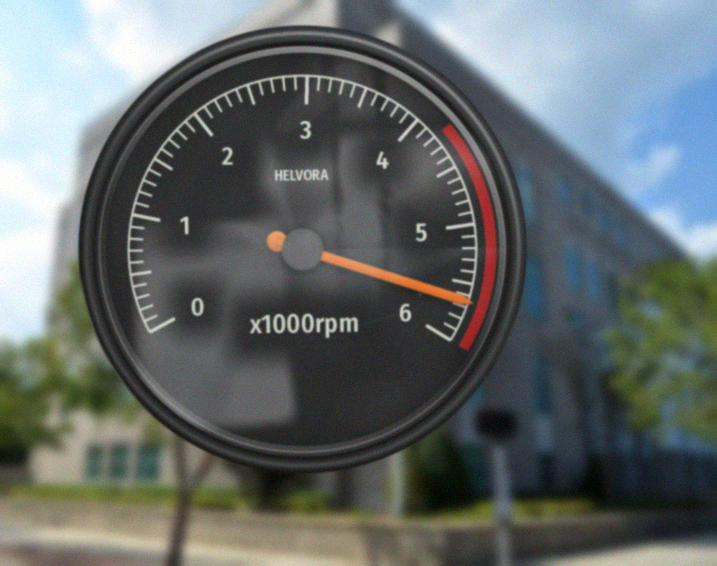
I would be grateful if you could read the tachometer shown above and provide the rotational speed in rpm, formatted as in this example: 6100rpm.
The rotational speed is 5650rpm
